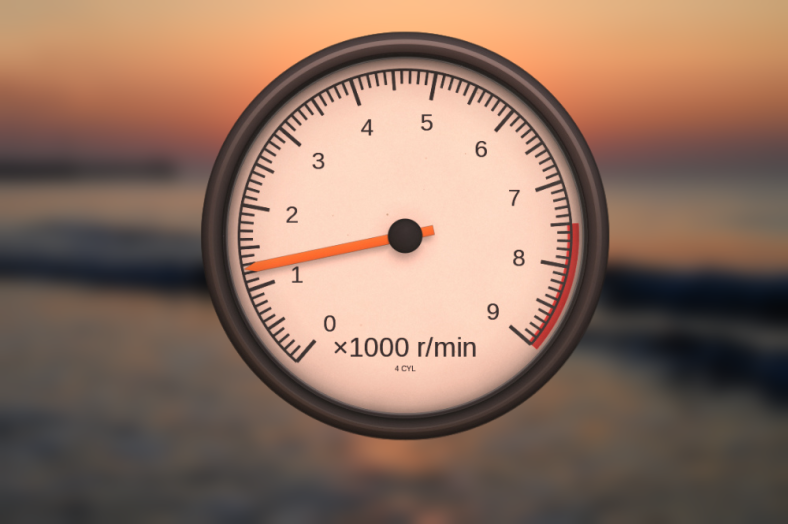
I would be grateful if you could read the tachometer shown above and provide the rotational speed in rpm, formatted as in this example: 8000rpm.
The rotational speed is 1250rpm
